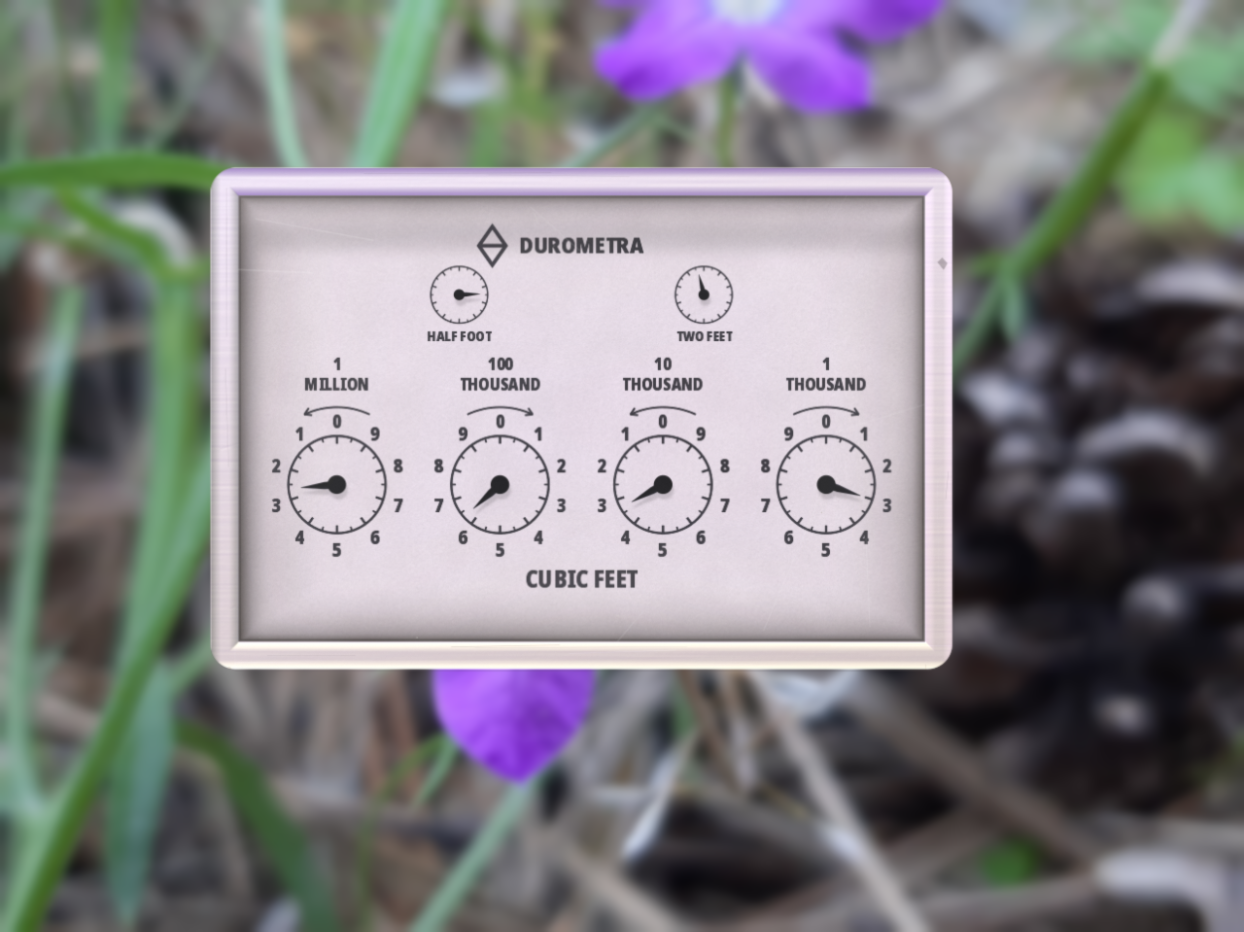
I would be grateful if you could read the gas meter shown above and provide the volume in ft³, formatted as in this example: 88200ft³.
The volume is 263300ft³
